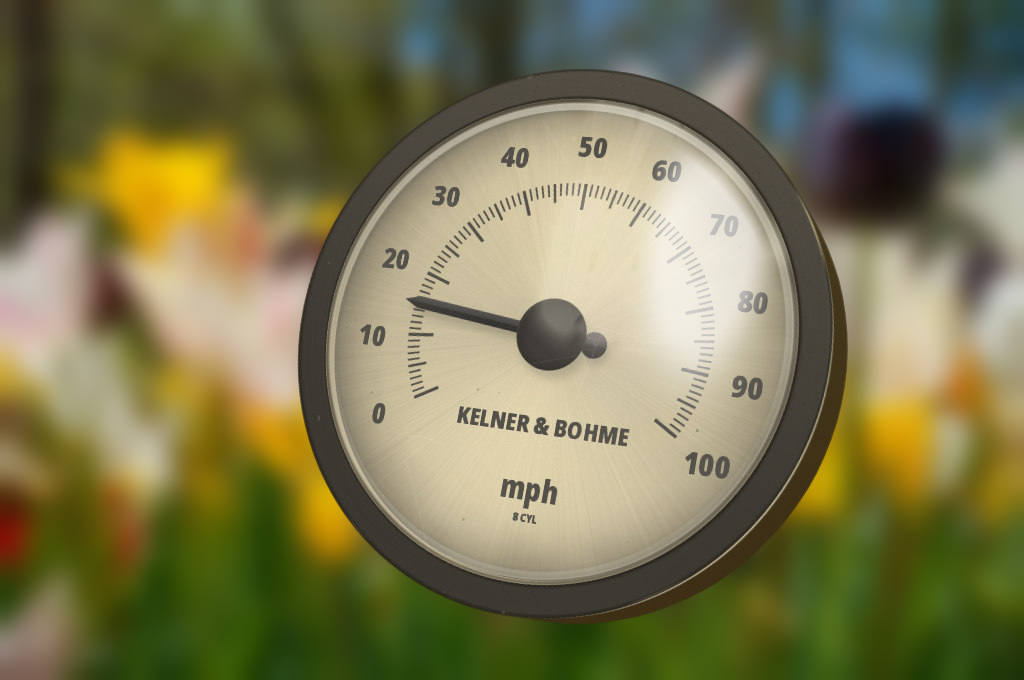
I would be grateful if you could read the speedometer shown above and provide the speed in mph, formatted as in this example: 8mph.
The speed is 15mph
